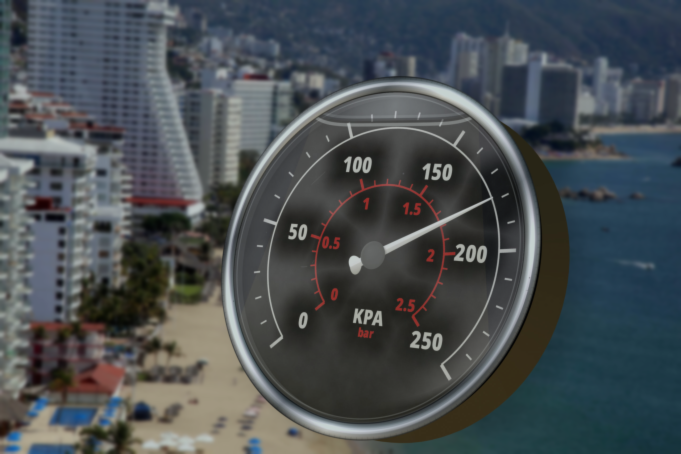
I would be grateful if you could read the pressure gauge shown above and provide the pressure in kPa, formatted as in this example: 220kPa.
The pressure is 180kPa
